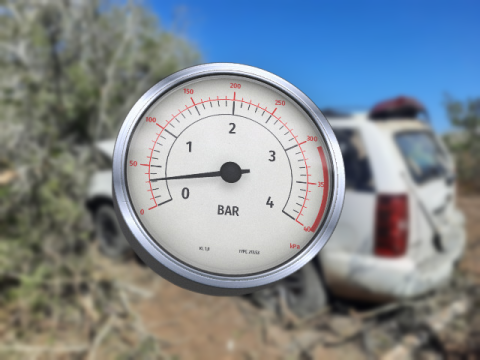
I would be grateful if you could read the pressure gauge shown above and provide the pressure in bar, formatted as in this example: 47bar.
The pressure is 0.3bar
